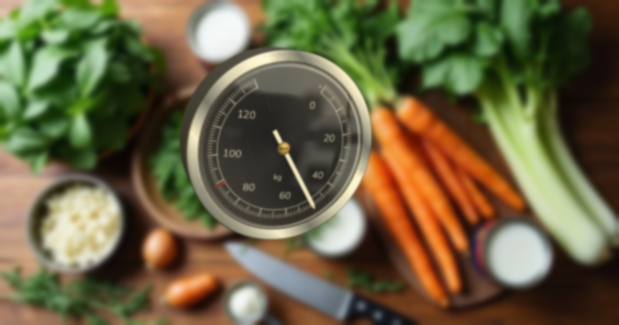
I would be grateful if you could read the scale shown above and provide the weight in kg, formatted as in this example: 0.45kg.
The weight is 50kg
